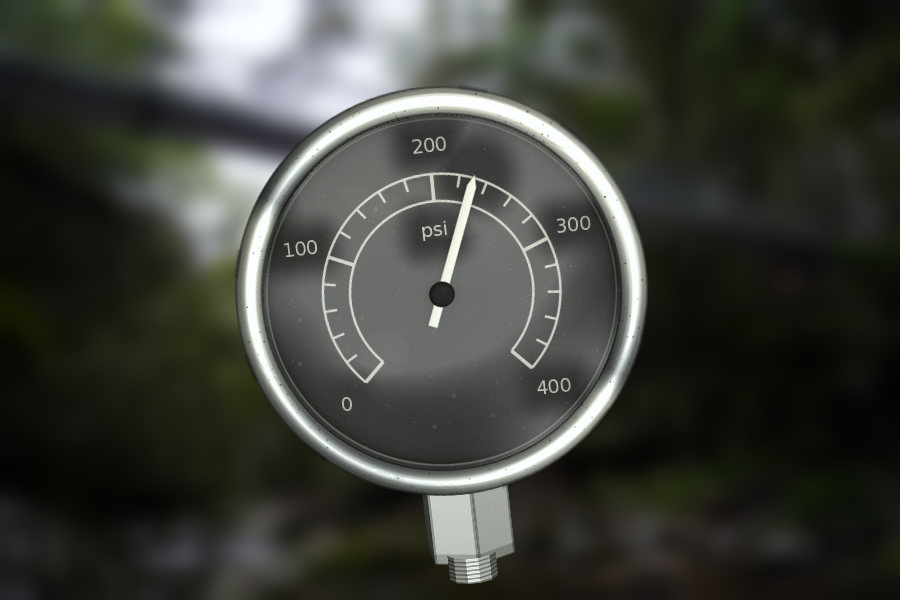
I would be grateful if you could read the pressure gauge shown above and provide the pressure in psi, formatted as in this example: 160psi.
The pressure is 230psi
